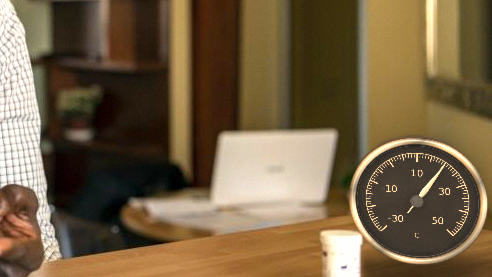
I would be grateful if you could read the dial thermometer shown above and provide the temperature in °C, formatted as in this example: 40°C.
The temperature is 20°C
